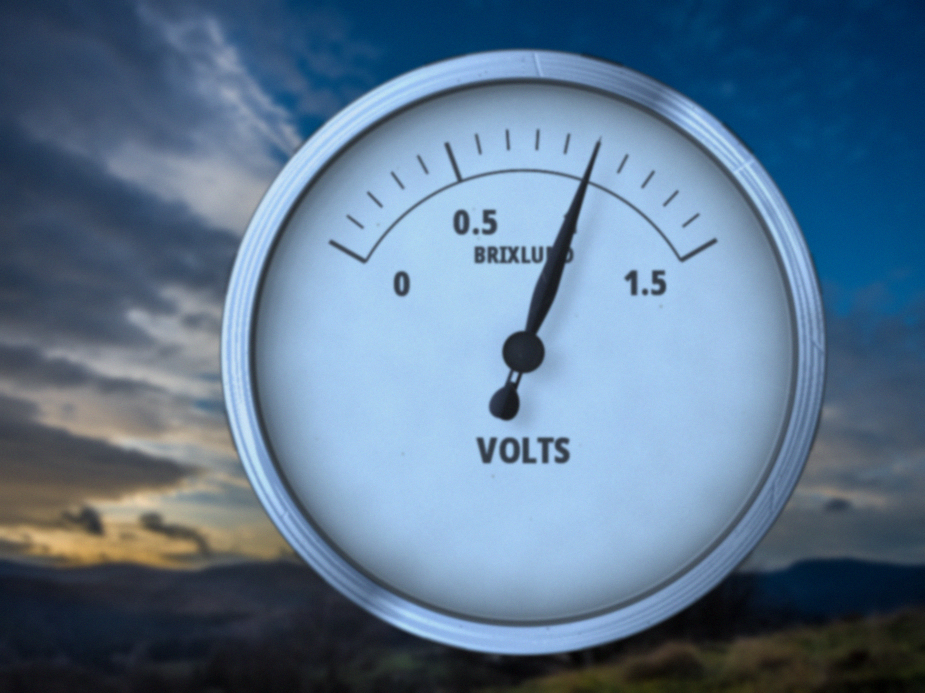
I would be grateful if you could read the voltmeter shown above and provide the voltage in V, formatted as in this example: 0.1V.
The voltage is 1V
